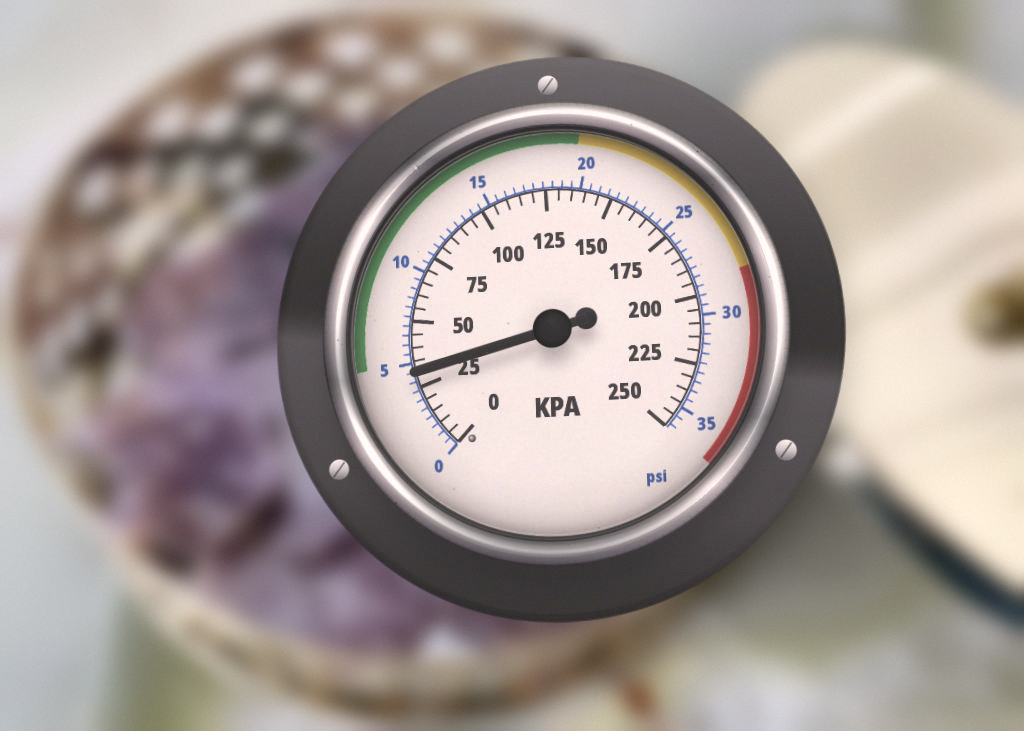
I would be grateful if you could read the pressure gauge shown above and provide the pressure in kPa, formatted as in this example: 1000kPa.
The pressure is 30kPa
